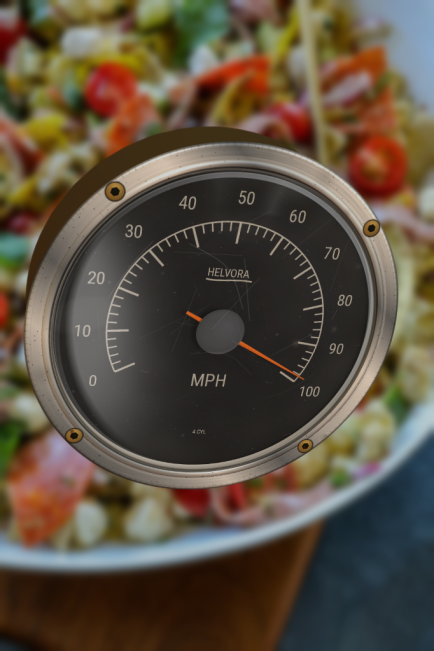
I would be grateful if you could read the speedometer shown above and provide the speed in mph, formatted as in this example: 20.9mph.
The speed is 98mph
